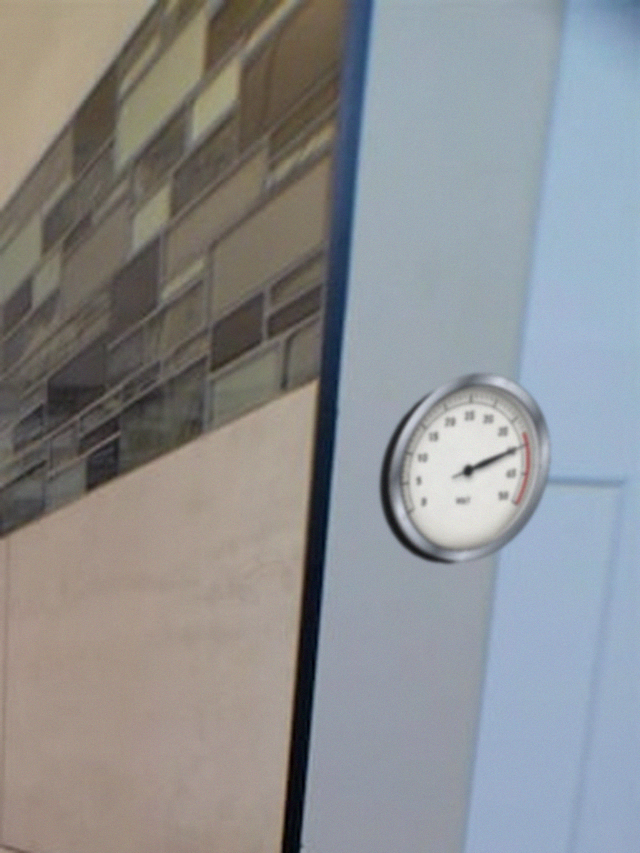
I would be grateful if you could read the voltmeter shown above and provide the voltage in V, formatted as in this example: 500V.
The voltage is 40V
